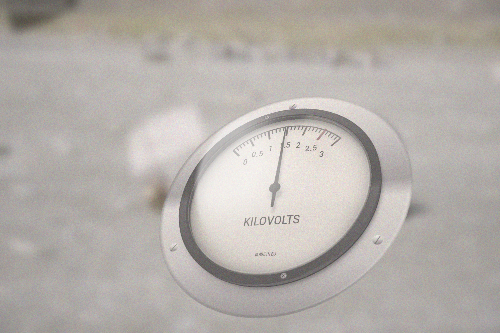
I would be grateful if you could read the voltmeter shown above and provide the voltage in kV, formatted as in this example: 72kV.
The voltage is 1.5kV
